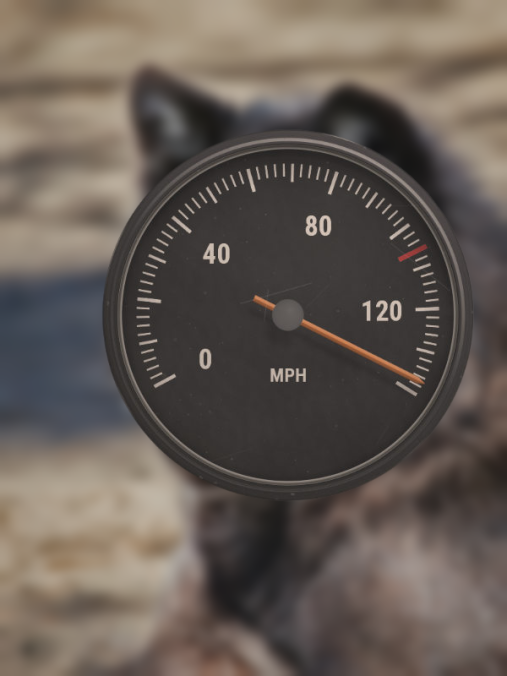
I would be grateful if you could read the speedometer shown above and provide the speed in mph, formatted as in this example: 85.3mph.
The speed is 137mph
